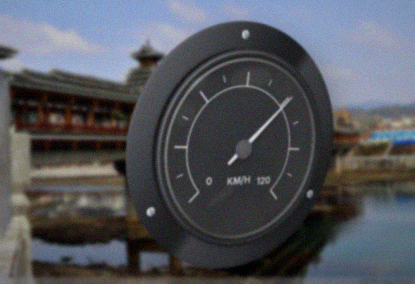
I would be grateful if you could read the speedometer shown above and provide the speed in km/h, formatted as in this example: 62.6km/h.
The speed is 80km/h
